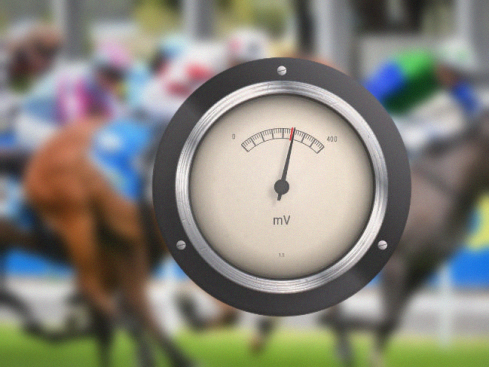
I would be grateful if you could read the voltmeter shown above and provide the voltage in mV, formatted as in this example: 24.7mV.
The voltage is 250mV
